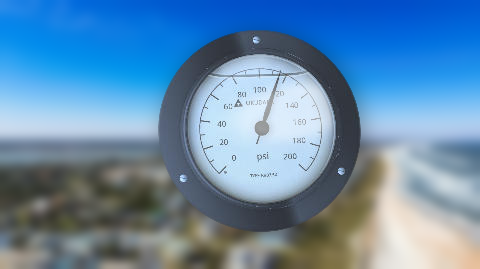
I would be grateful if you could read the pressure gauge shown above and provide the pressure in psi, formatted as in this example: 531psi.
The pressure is 115psi
